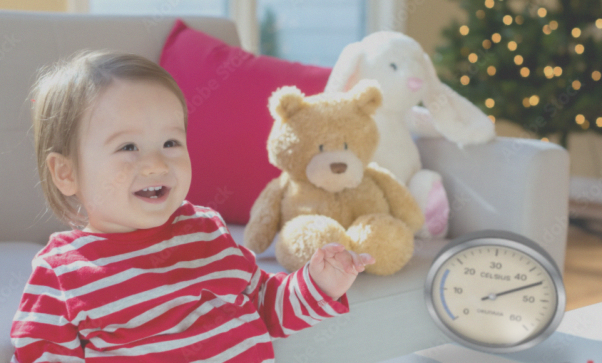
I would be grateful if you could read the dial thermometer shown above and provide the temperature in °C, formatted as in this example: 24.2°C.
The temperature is 44°C
